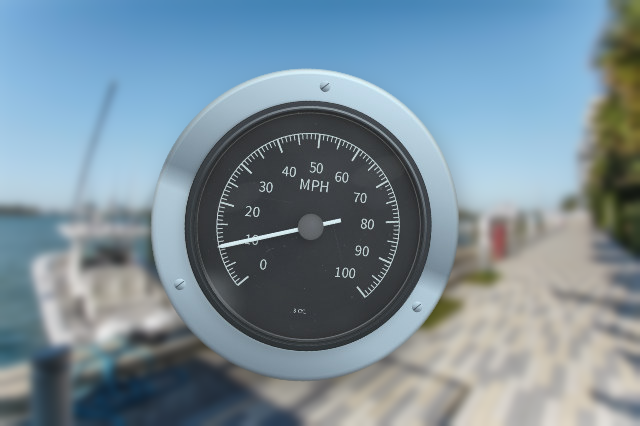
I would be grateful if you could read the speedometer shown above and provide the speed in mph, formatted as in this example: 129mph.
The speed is 10mph
